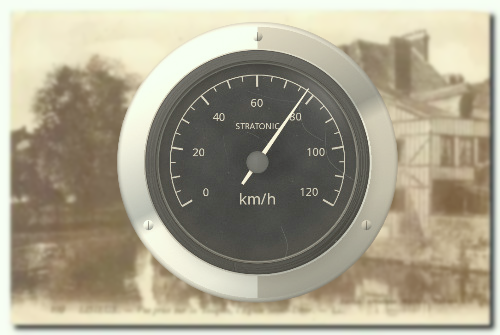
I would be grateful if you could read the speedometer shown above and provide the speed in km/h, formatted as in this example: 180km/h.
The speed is 77.5km/h
